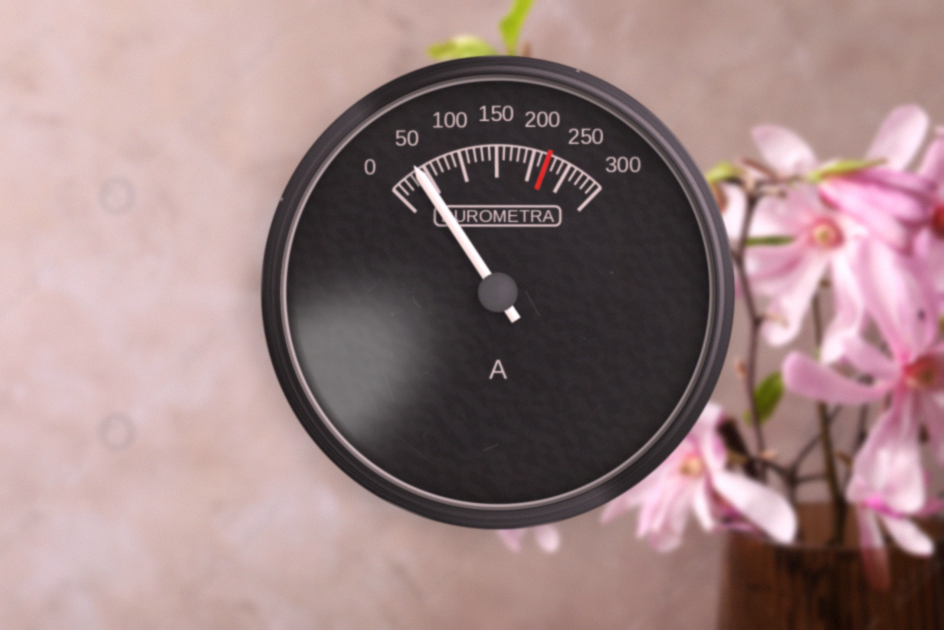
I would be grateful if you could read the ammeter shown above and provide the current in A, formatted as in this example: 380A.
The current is 40A
